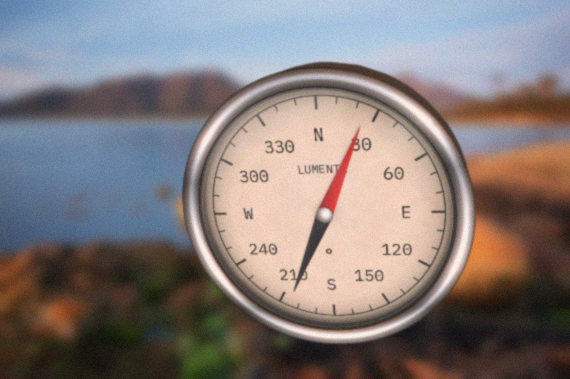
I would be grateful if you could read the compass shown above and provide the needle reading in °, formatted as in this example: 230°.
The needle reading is 25°
